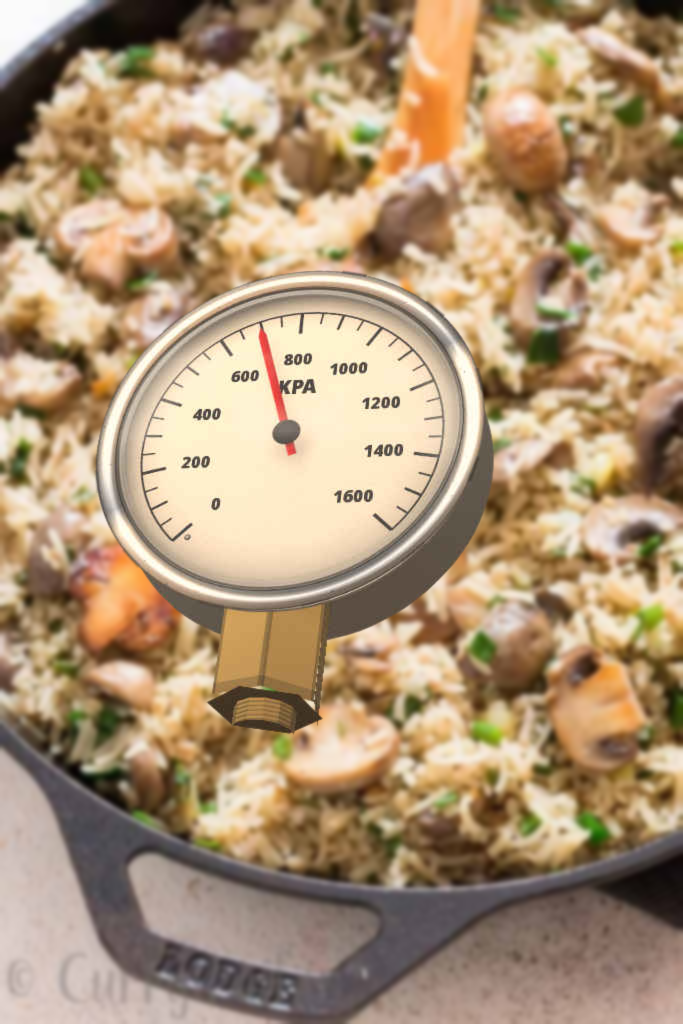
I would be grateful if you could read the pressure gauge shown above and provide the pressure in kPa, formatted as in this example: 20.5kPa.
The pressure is 700kPa
